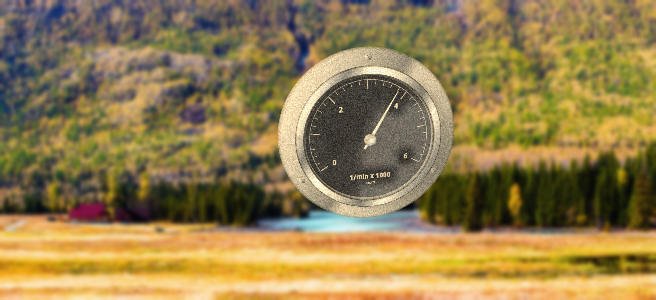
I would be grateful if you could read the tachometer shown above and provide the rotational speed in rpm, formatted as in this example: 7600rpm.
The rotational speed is 3800rpm
